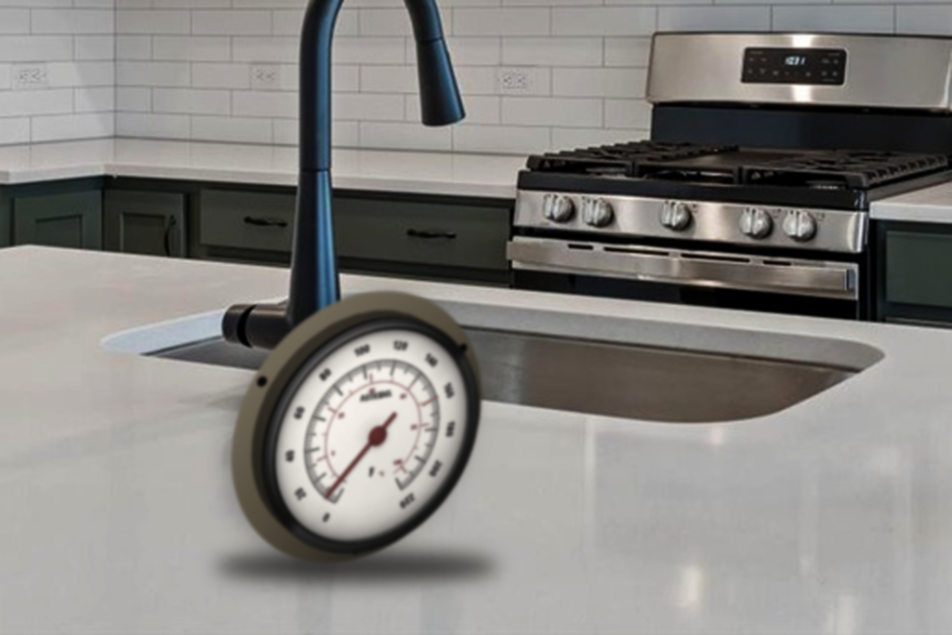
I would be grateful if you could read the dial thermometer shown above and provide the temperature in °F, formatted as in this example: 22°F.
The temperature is 10°F
